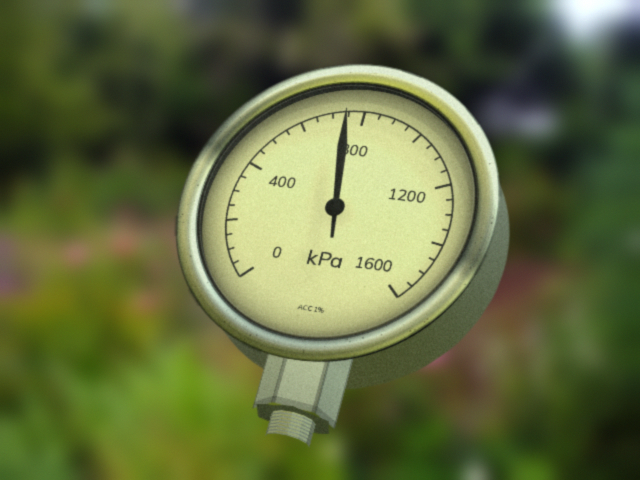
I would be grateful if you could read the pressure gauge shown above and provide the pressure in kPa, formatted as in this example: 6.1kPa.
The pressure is 750kPa
